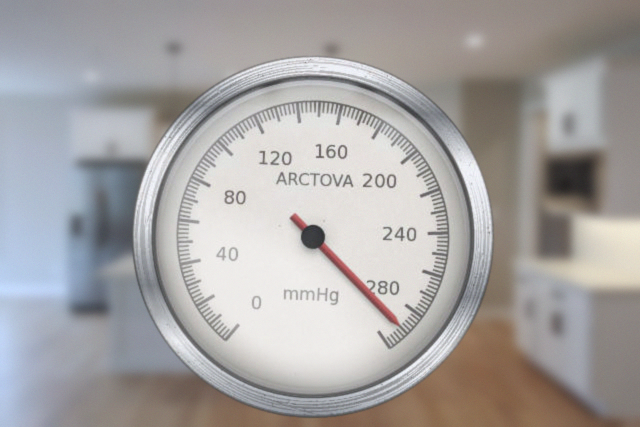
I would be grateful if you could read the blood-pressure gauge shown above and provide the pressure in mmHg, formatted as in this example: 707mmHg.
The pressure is 290mmHg
